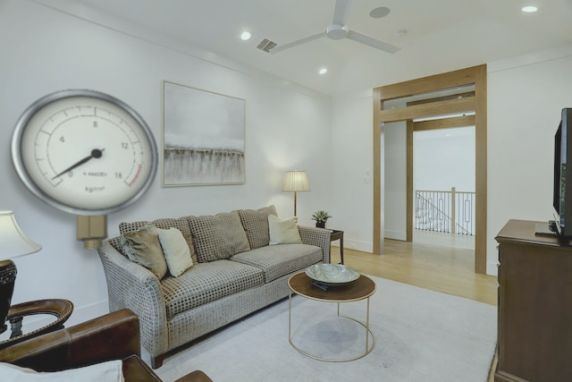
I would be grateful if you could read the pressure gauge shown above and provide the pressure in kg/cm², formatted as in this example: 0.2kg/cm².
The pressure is 0.5kg/cm²
